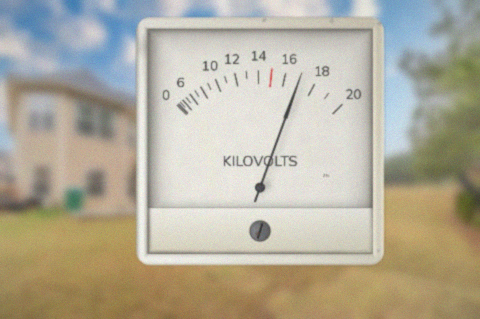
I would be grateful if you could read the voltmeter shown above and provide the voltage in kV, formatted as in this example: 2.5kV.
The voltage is 17kV
